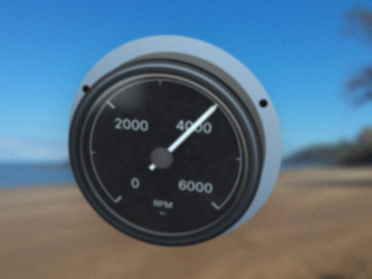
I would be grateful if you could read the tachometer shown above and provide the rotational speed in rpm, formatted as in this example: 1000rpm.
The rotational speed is 4000rpm
